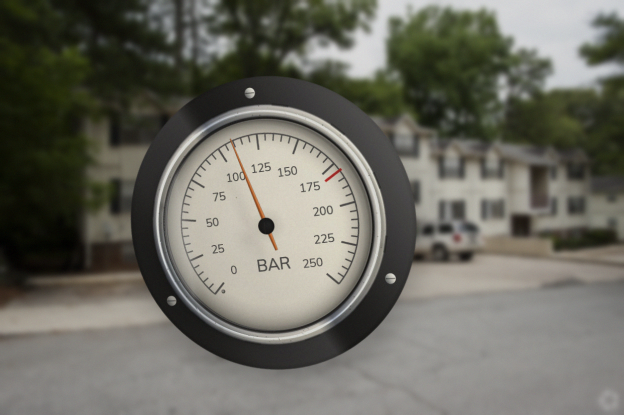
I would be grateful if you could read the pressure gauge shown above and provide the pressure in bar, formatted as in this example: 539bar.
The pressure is 110bar
